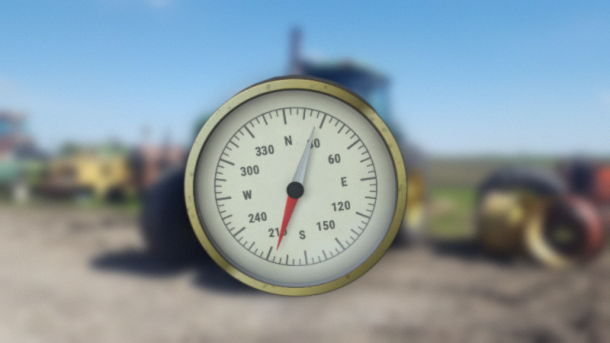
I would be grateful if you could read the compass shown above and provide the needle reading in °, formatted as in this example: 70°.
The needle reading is 205°
